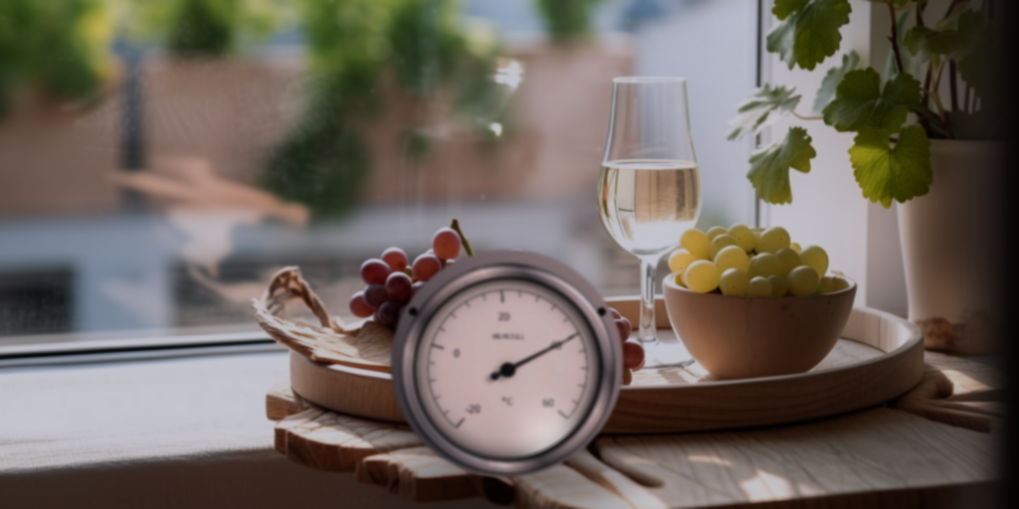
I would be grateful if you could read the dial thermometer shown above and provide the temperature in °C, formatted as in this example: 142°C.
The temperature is 40°C
